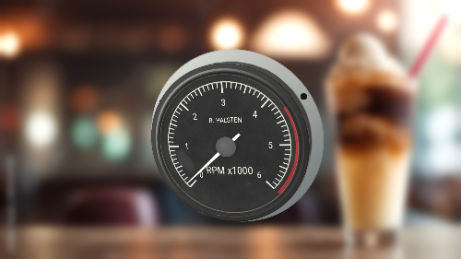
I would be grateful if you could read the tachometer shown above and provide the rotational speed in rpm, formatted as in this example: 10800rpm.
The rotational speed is 100rpm
